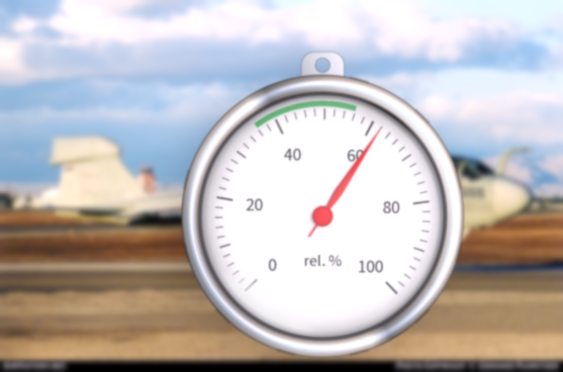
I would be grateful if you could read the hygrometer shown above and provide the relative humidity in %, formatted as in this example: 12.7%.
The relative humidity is 62%
